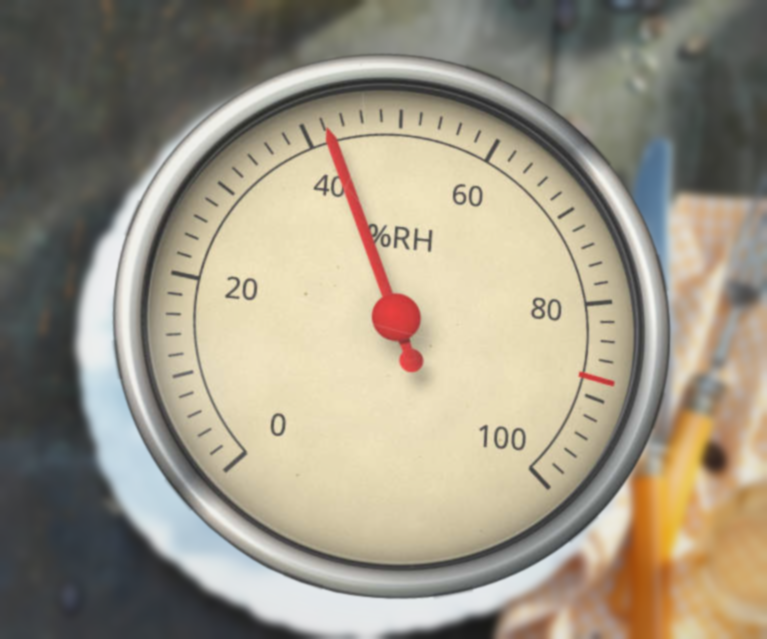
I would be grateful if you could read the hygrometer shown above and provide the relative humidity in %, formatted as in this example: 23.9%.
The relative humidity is 42%
